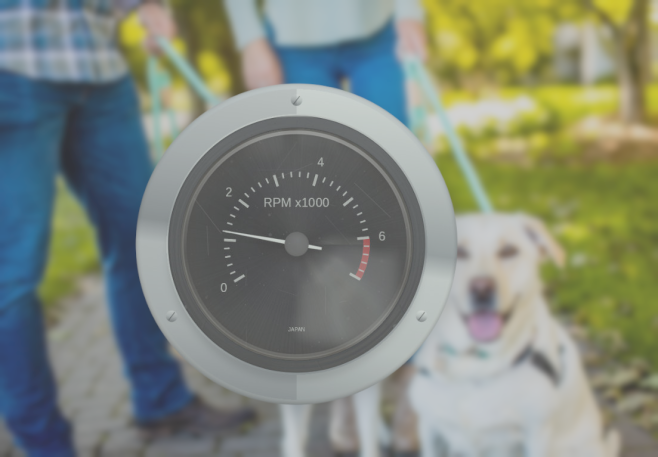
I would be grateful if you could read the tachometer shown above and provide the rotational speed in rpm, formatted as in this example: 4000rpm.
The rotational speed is 1200rpm
